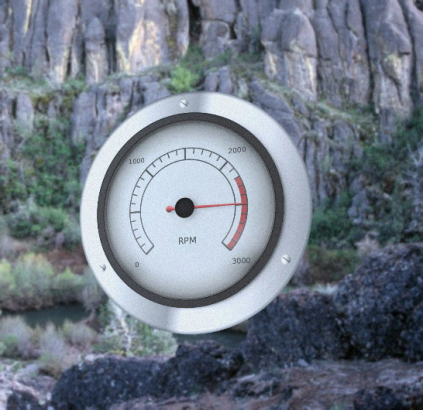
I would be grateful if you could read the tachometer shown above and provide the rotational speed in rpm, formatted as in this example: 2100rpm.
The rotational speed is 2500rpm
